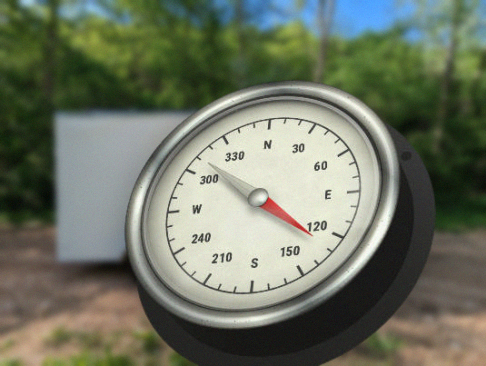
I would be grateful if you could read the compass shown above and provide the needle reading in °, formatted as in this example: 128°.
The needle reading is 130°
